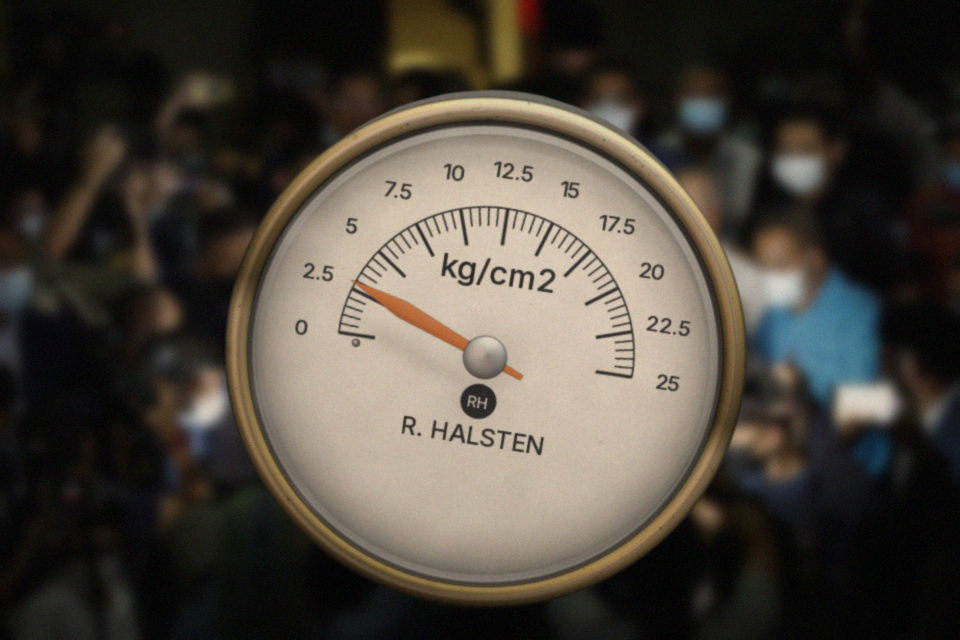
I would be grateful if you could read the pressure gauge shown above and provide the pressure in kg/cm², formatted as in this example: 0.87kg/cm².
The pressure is 3kg/cm²
